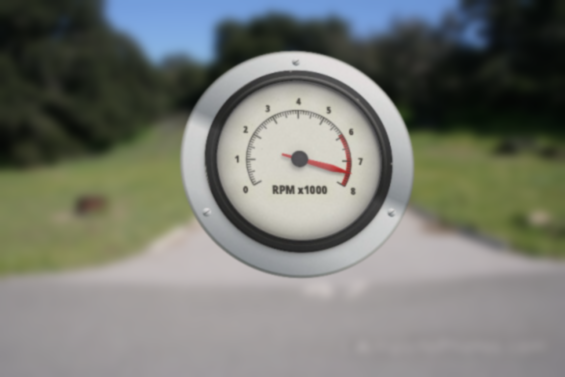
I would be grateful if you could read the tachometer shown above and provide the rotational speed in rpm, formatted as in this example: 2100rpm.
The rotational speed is 7500rpm
